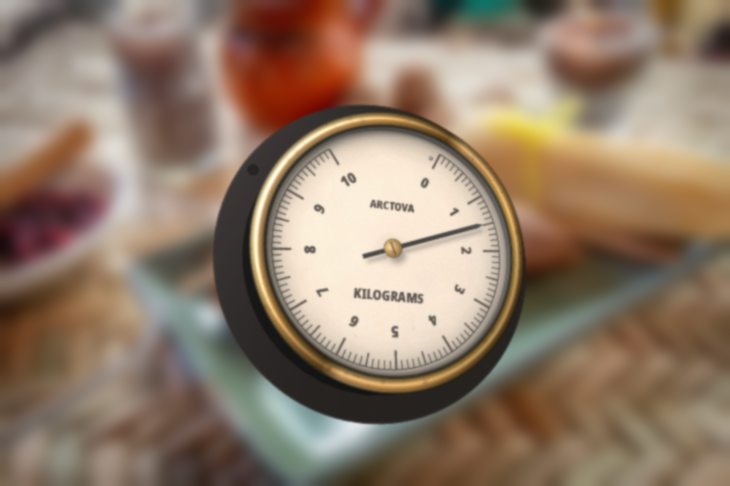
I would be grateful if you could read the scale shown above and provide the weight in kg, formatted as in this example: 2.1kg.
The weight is 1.5kg
